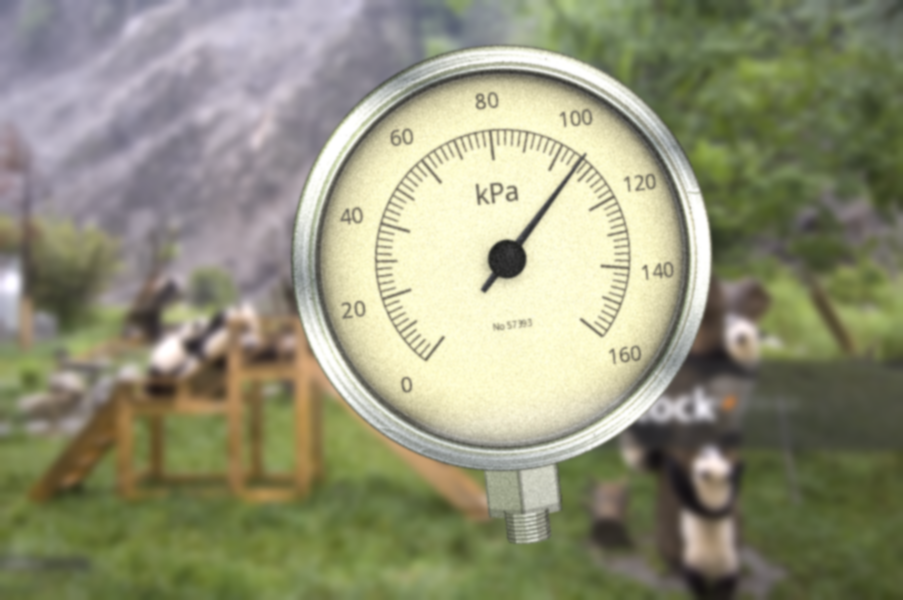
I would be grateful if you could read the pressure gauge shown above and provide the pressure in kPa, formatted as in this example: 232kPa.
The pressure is 106kPa
